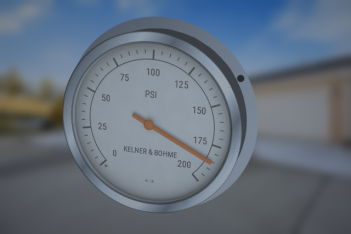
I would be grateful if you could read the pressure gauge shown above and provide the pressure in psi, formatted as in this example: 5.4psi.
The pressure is 185psi
